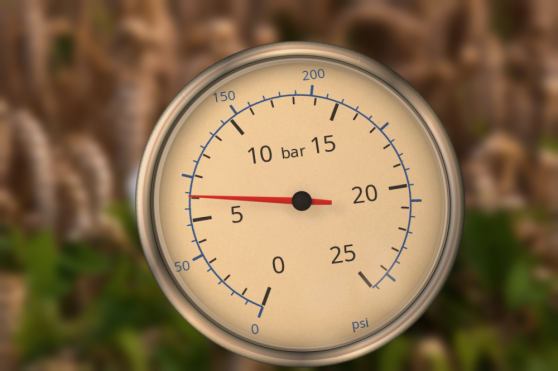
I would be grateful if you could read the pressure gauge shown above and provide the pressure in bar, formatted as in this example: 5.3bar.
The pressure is 6bar
